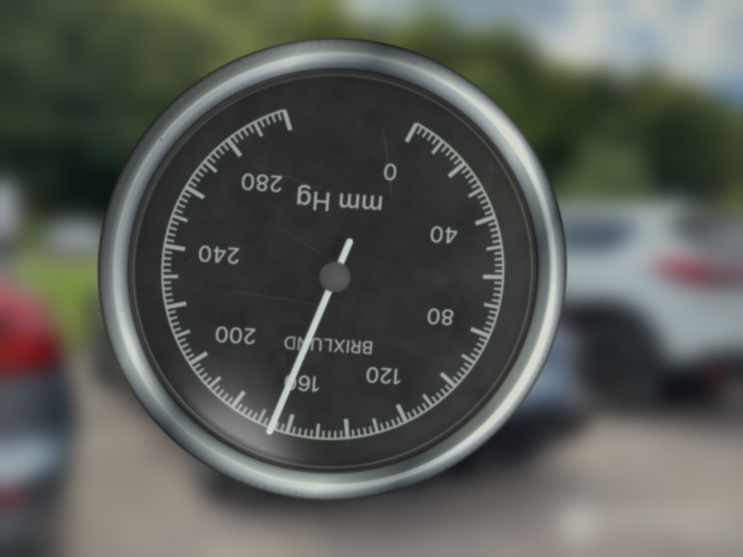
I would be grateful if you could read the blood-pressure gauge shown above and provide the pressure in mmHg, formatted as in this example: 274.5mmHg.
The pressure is 166mmHg
